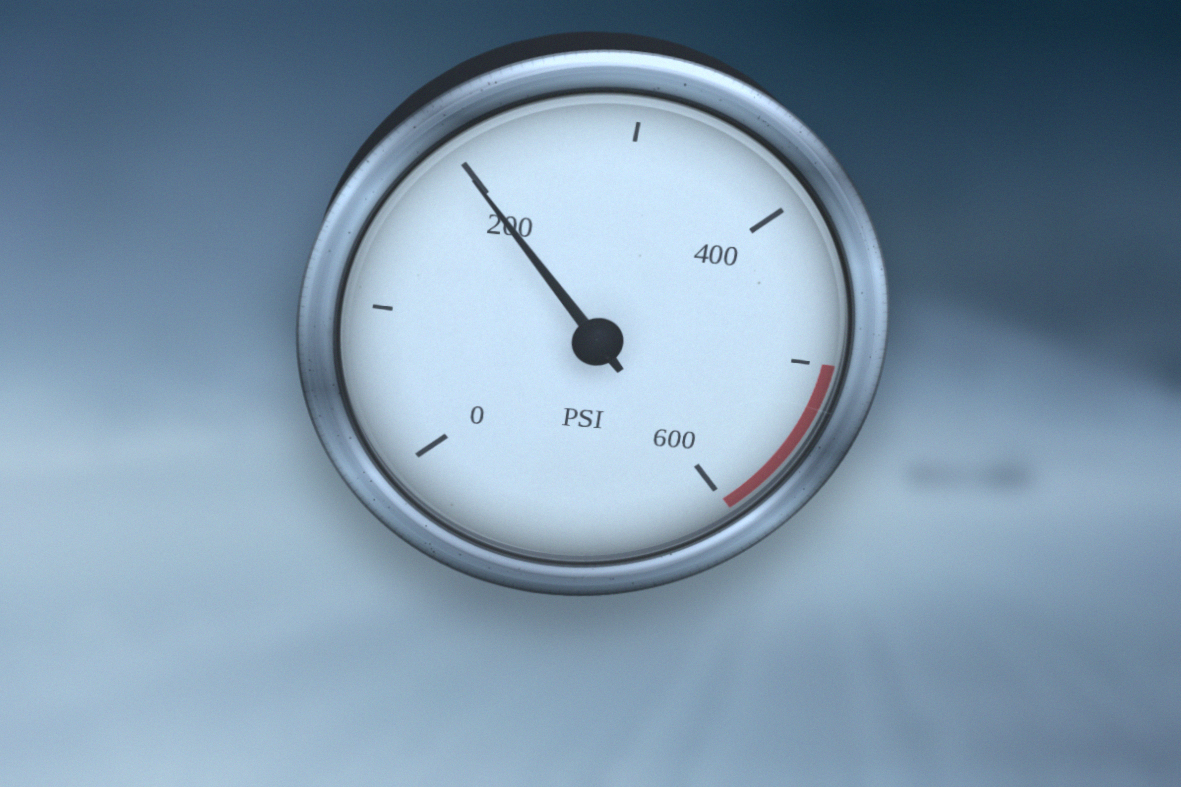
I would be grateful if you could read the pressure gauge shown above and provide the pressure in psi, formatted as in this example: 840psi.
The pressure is 200psi
